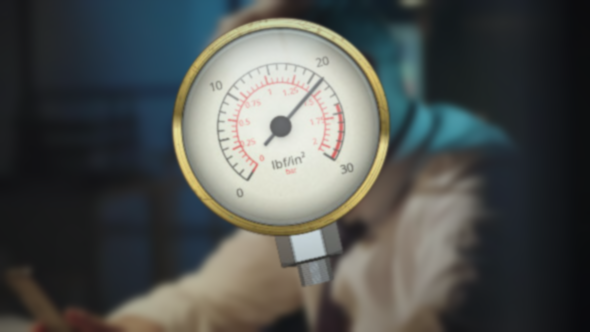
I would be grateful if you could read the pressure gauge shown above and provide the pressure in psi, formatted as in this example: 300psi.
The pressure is 21psi
